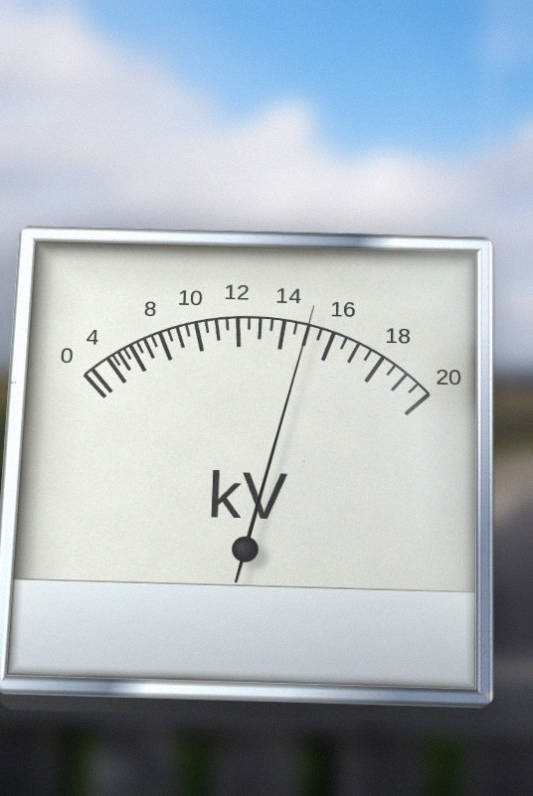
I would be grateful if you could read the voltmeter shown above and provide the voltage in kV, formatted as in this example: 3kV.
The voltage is 15kV
